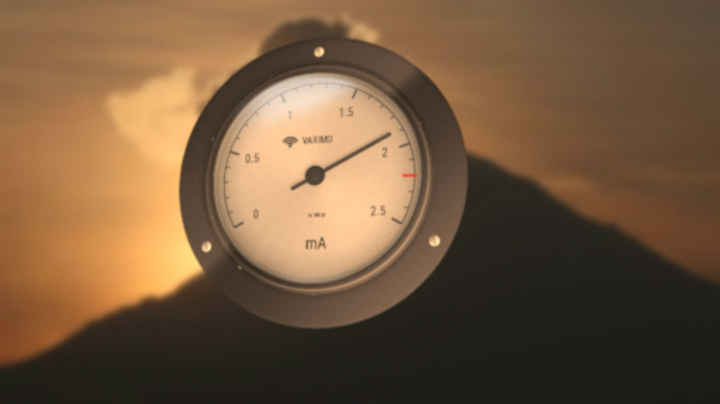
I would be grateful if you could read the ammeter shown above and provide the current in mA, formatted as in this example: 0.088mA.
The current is 1.9mA
